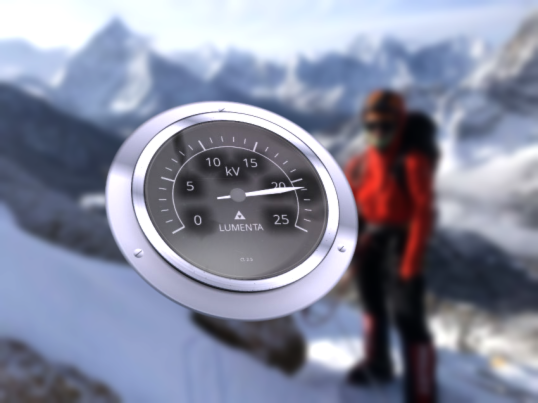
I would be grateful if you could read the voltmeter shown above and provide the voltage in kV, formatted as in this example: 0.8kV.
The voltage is 21kV
